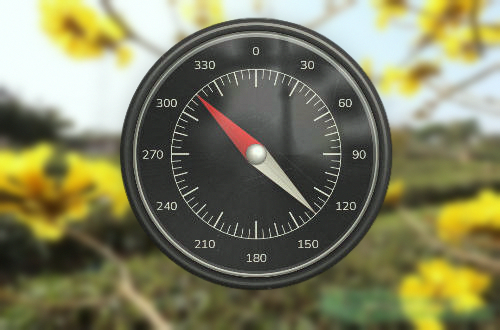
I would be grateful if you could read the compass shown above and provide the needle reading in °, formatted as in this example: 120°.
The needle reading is 315°
